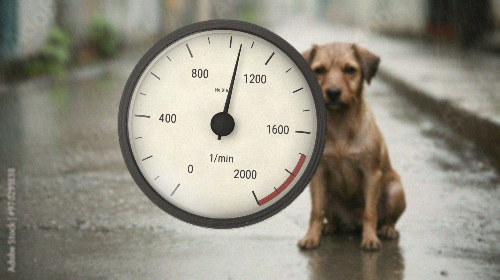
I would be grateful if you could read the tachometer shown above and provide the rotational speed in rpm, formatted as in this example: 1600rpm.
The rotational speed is 1050rpm
